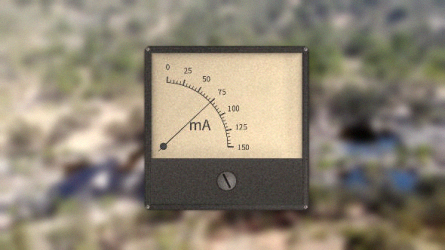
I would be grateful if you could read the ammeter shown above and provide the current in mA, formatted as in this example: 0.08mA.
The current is 75mA
